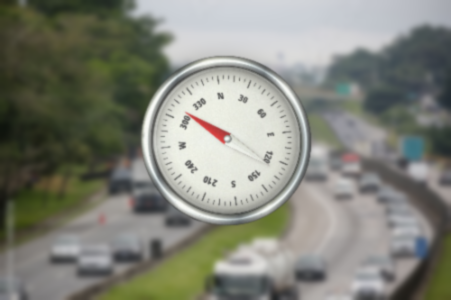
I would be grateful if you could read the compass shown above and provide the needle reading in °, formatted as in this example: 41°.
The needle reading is 310°
